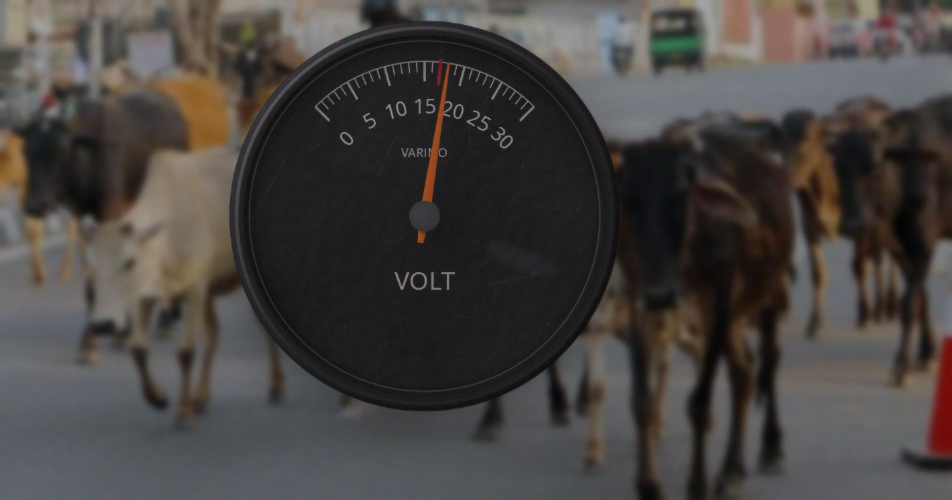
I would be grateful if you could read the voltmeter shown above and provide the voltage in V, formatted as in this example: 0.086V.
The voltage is 18V
